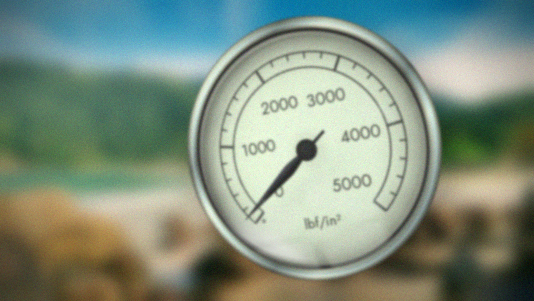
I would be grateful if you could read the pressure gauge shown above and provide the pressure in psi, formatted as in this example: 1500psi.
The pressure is 100psi
